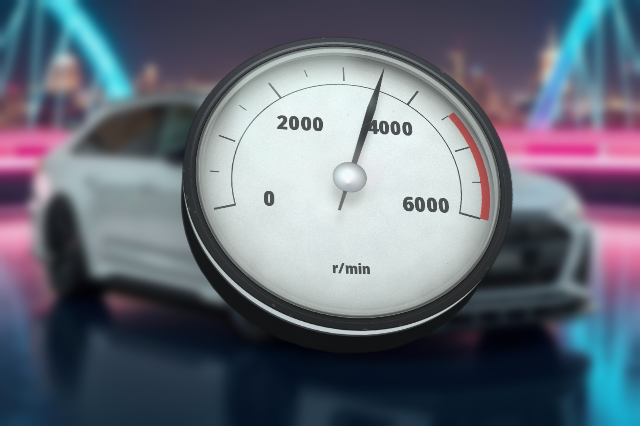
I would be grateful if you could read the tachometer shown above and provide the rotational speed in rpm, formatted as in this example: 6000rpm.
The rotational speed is 3500rpm
